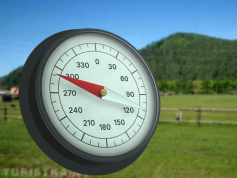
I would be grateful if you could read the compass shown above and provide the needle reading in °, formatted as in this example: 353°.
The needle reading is 290°
